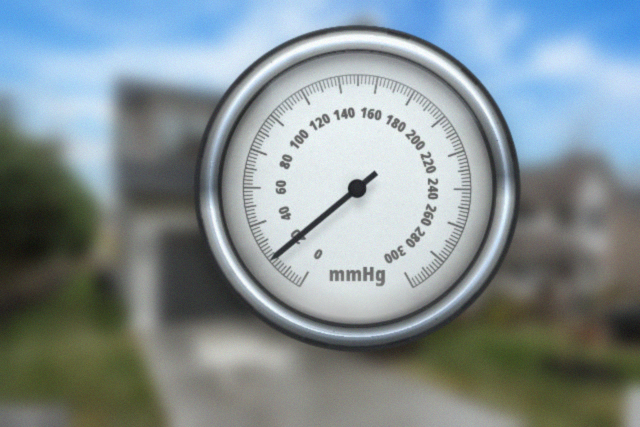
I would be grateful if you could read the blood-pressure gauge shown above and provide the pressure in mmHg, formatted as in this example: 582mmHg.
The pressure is 20mmHg
